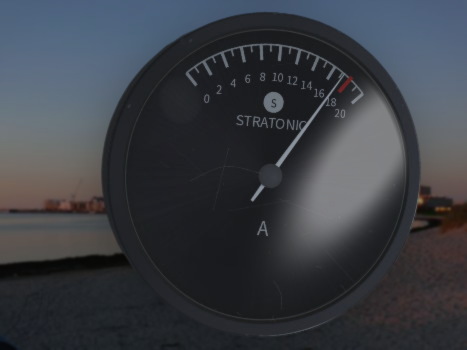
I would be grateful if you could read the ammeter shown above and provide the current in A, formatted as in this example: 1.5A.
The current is 17A
